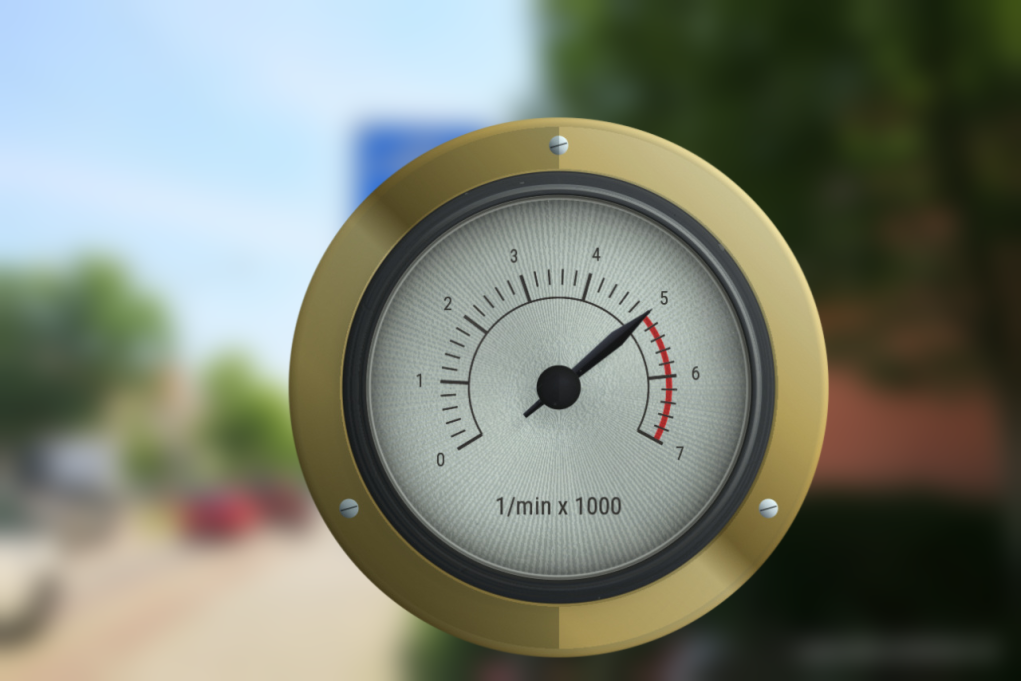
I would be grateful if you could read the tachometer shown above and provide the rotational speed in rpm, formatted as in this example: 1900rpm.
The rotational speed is 5000rpm
